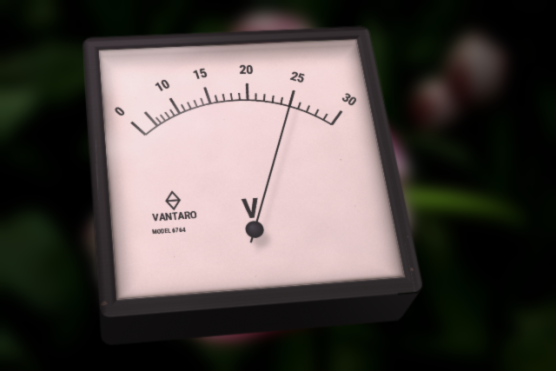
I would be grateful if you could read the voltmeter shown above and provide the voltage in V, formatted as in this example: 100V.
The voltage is 25V
